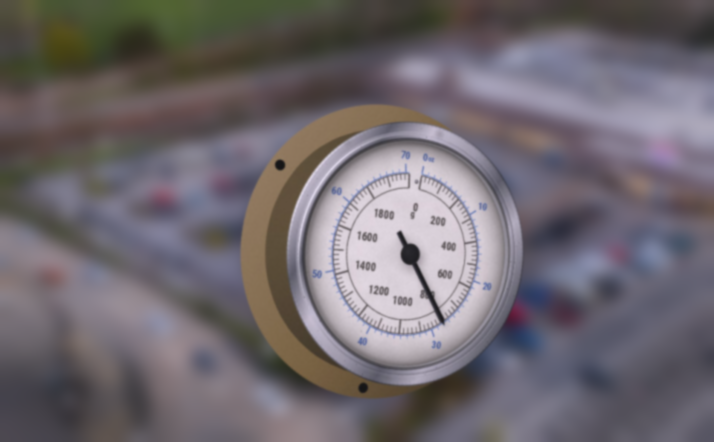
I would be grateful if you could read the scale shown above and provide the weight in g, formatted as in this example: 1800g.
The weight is 800g
